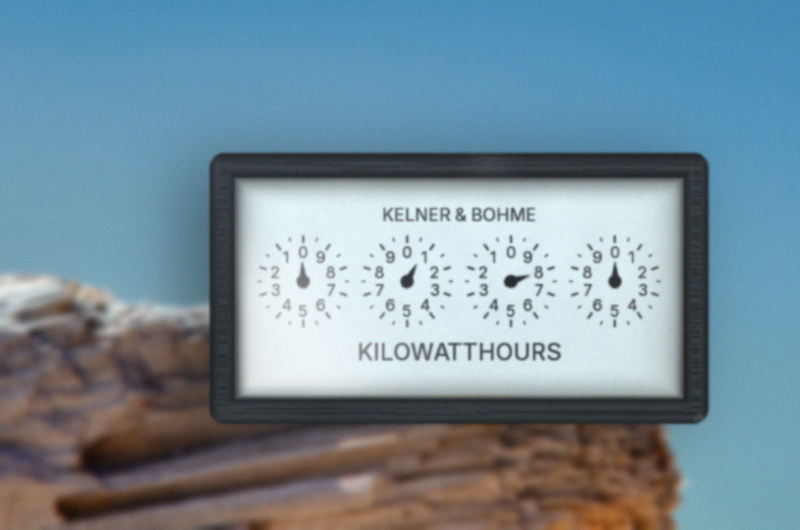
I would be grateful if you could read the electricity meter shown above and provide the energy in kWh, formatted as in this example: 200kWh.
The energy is 80kWh
